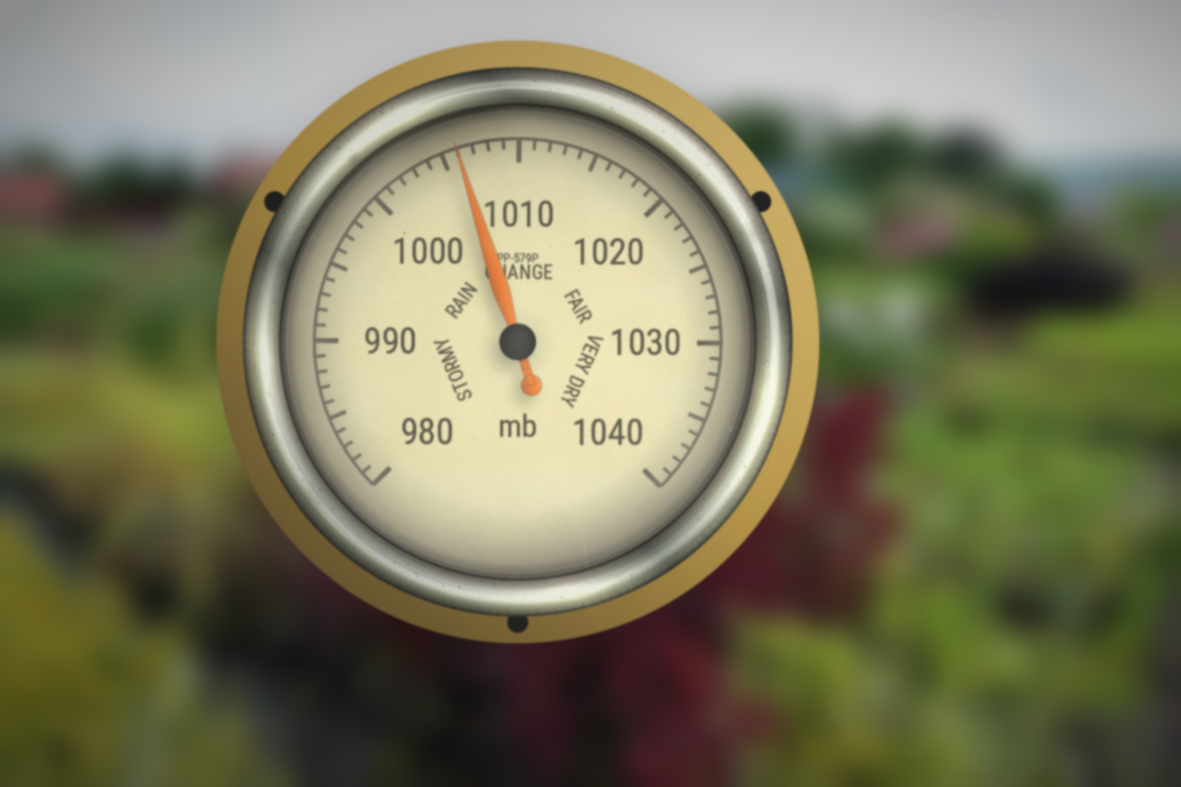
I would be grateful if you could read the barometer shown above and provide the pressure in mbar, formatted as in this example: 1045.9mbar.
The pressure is 1006mbar
